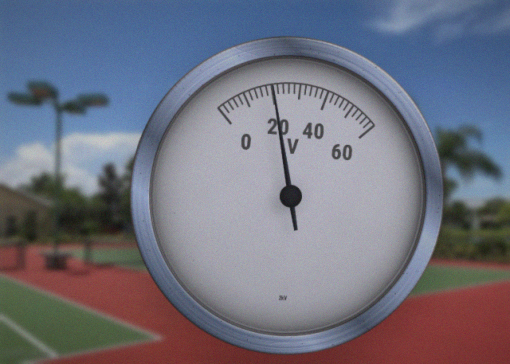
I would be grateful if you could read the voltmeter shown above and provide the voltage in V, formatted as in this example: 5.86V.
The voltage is 20V
